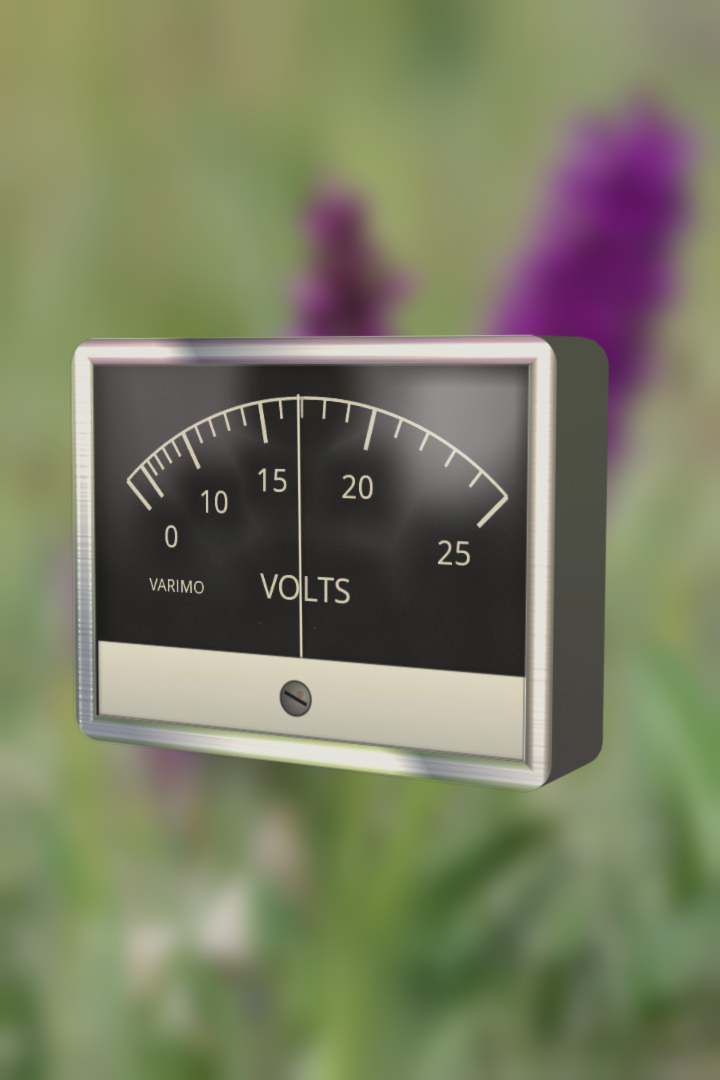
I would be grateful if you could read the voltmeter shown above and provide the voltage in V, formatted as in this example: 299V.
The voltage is 17V
